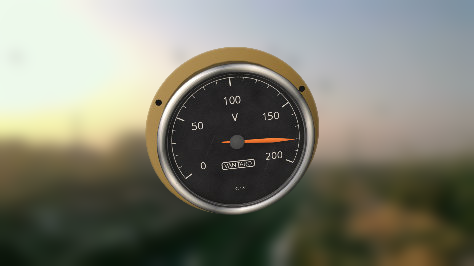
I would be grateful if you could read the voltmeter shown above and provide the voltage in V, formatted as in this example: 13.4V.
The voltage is 180V
